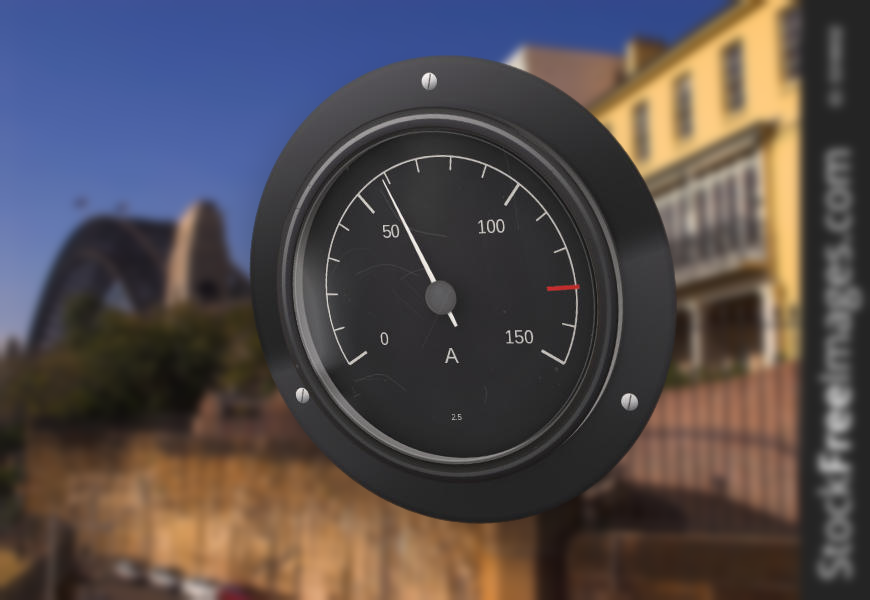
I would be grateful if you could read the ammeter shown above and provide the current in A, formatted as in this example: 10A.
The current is 60A
